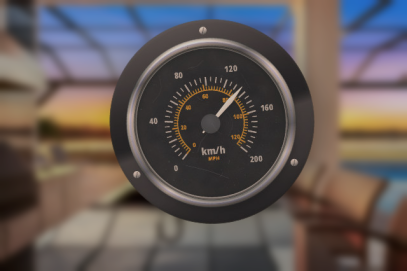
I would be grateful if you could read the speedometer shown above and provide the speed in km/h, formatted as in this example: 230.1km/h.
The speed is 135km/h
